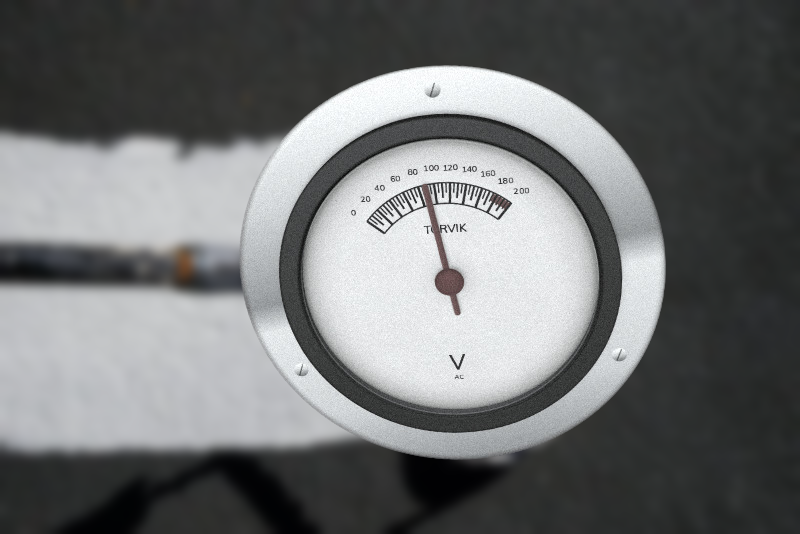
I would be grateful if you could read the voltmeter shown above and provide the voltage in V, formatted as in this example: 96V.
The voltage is 90V
